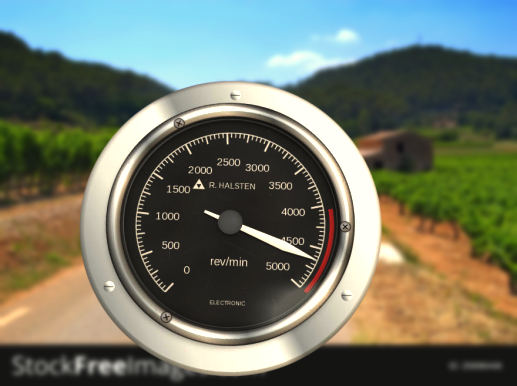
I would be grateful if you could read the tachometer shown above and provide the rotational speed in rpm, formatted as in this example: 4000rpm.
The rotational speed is 4650rpm
